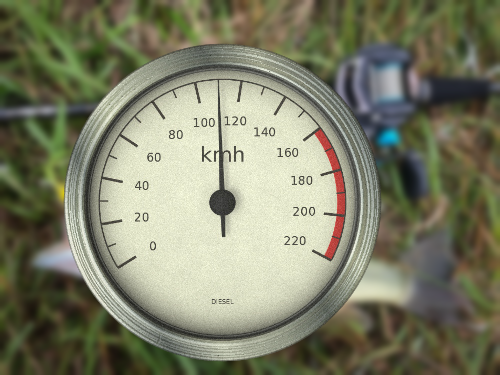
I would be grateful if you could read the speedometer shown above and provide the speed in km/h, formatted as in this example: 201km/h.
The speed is 110km/h
